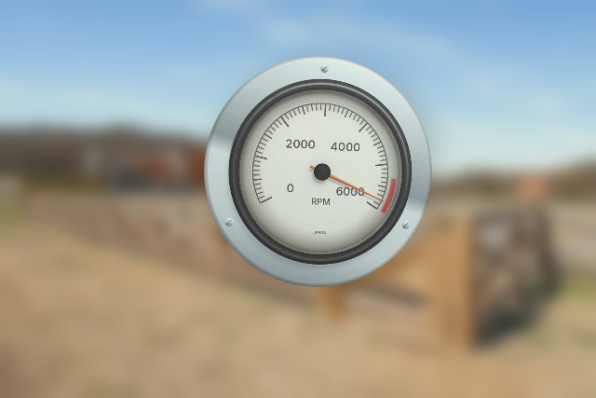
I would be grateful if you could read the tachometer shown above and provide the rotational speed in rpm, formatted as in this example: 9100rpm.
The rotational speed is 5800rpm
